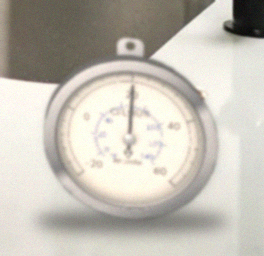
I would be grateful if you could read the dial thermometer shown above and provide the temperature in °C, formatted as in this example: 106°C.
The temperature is 20°C
